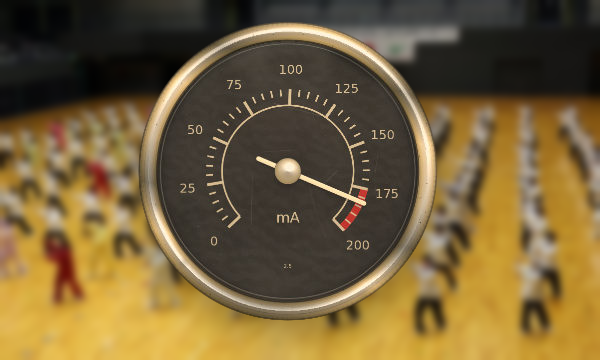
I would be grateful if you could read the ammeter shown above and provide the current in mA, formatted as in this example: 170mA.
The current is 182.5mA
